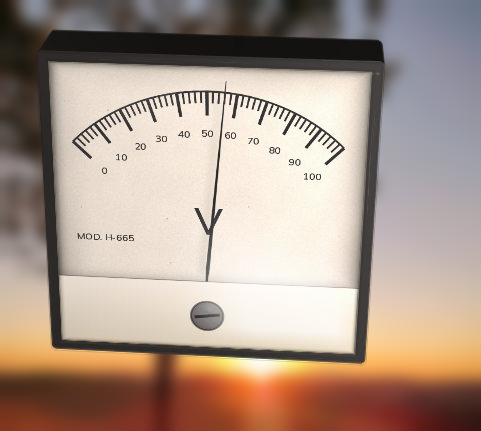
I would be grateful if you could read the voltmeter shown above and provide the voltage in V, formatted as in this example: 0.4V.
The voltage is 56V
